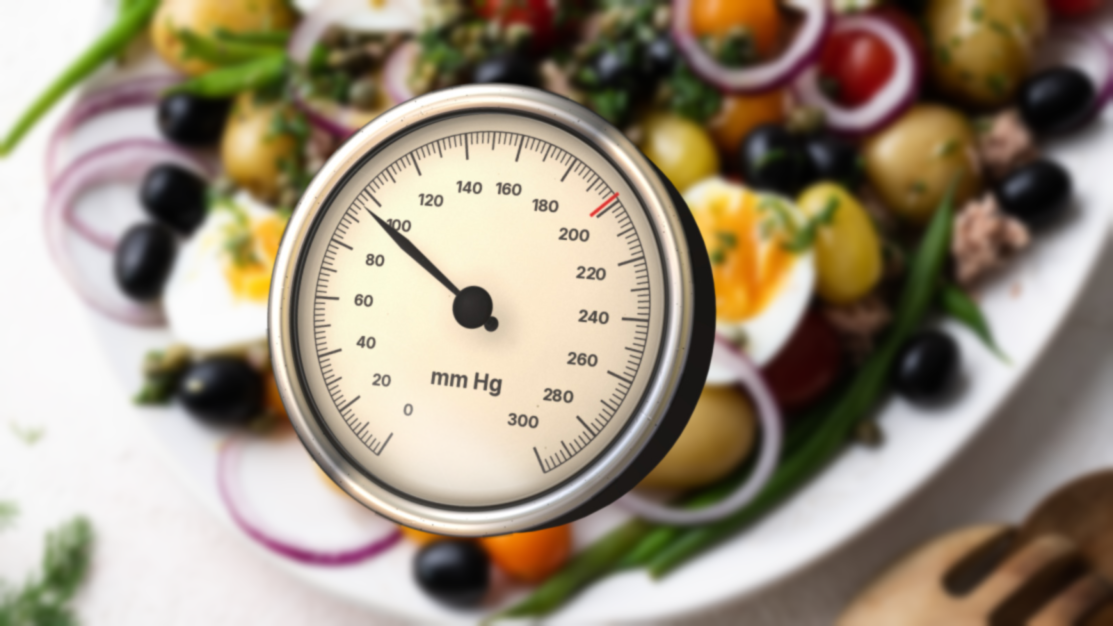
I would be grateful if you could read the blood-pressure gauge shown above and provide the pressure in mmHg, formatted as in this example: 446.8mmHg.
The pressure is 96mmHg
